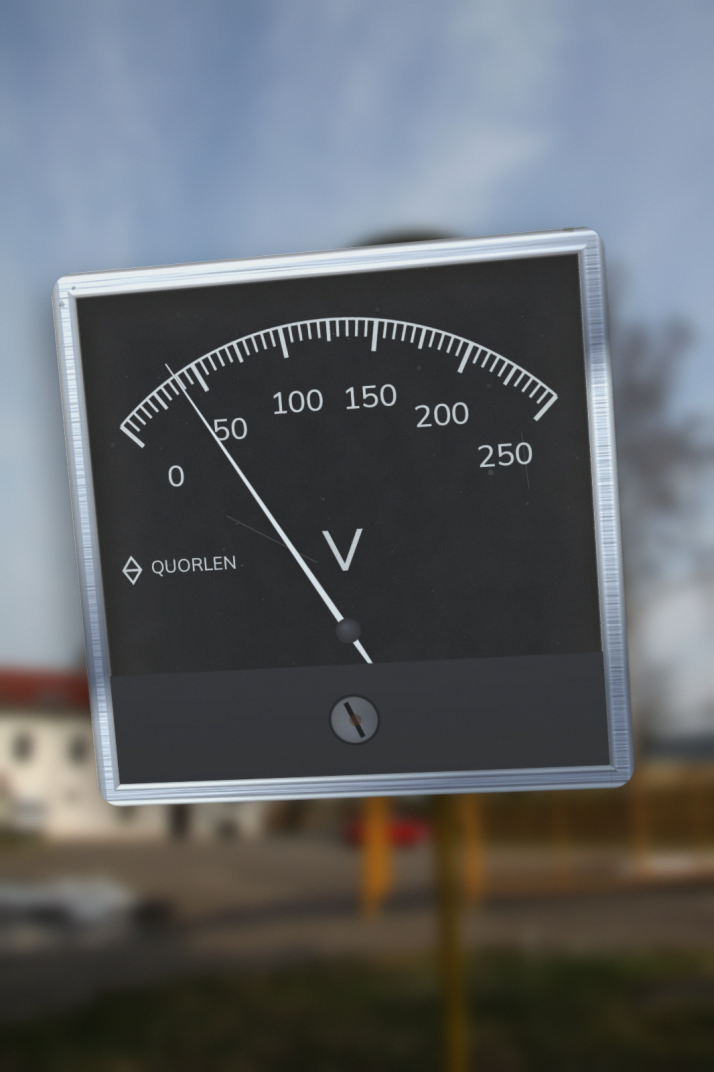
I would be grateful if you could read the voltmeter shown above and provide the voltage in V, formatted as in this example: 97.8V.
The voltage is 40V
